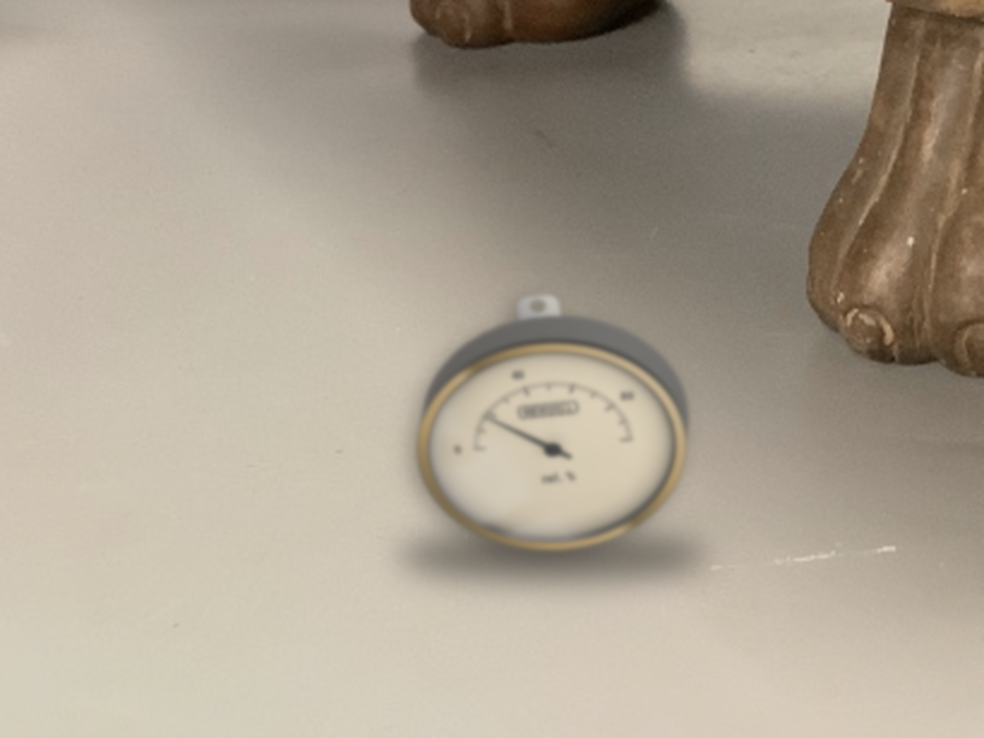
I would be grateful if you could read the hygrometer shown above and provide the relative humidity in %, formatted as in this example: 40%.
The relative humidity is 20%
